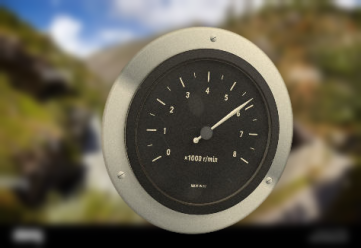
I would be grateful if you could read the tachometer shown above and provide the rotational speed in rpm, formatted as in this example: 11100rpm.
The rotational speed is 5750rpm
